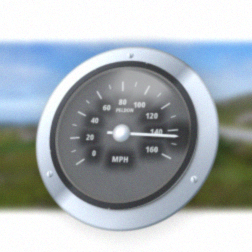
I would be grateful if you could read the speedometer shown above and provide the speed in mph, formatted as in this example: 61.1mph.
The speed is 145mph
